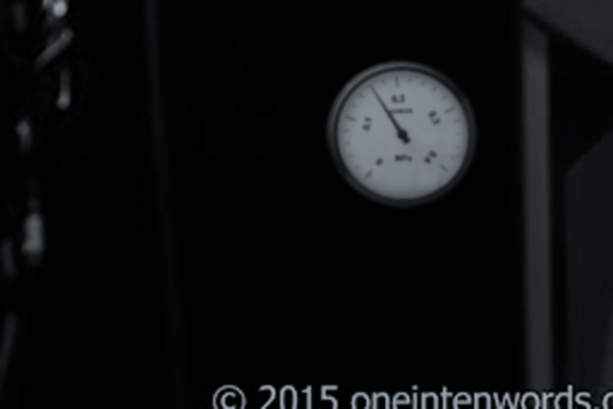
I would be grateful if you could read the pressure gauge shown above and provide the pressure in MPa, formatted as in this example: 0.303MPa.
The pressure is 0.16MPa
